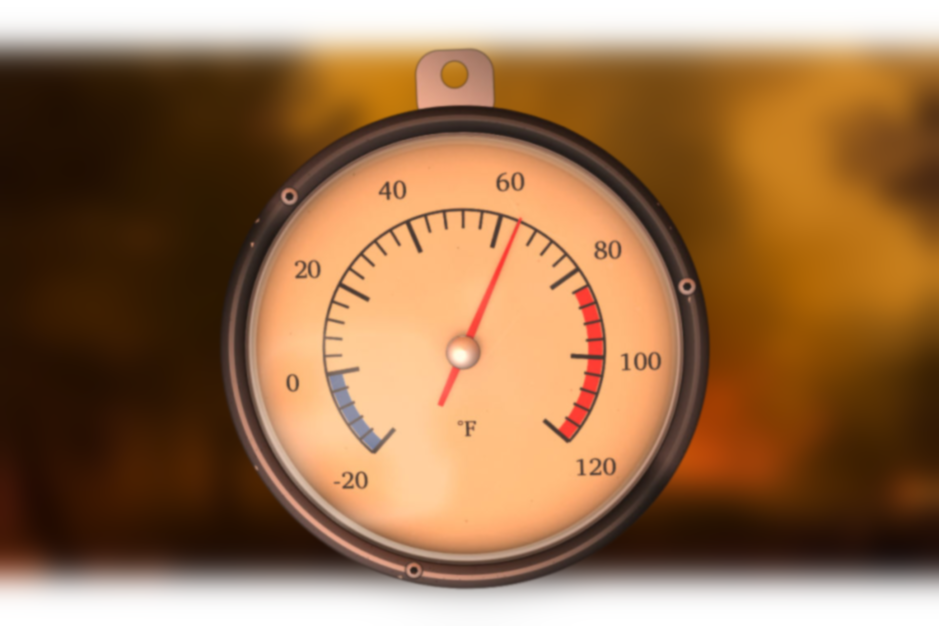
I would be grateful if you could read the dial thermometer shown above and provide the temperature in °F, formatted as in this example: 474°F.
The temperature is 64°F
